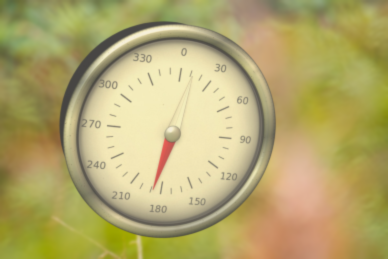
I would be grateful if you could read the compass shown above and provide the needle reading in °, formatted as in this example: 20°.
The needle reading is 190°
